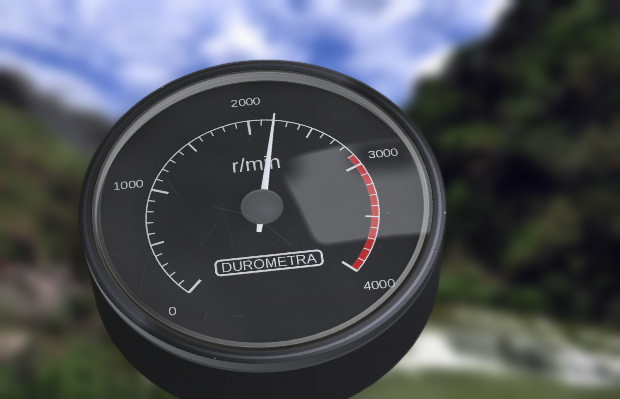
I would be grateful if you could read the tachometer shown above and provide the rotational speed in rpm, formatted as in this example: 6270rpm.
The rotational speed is 2200rpm
